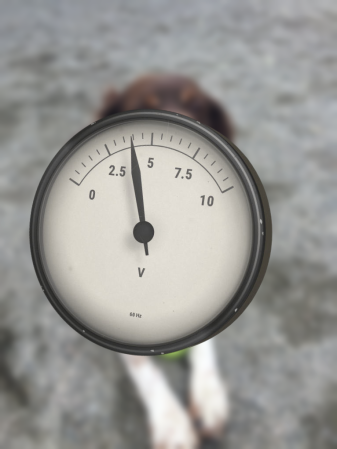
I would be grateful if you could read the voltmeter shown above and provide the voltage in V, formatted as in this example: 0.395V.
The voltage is 4V
